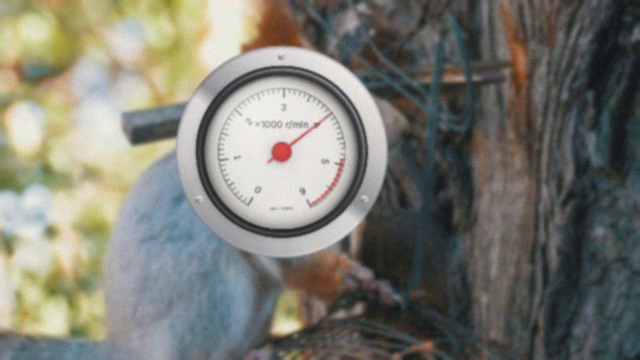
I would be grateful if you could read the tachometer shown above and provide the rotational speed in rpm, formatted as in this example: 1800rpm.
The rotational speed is 4000rpm
